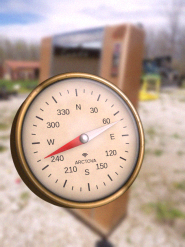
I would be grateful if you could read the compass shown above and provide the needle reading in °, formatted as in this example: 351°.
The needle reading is 250°
